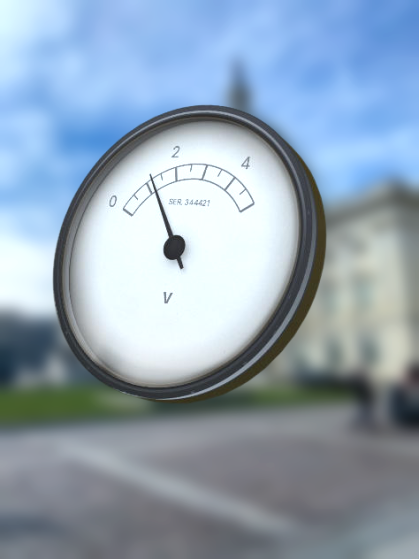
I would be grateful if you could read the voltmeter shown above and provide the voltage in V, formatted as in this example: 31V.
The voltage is 1.25V
